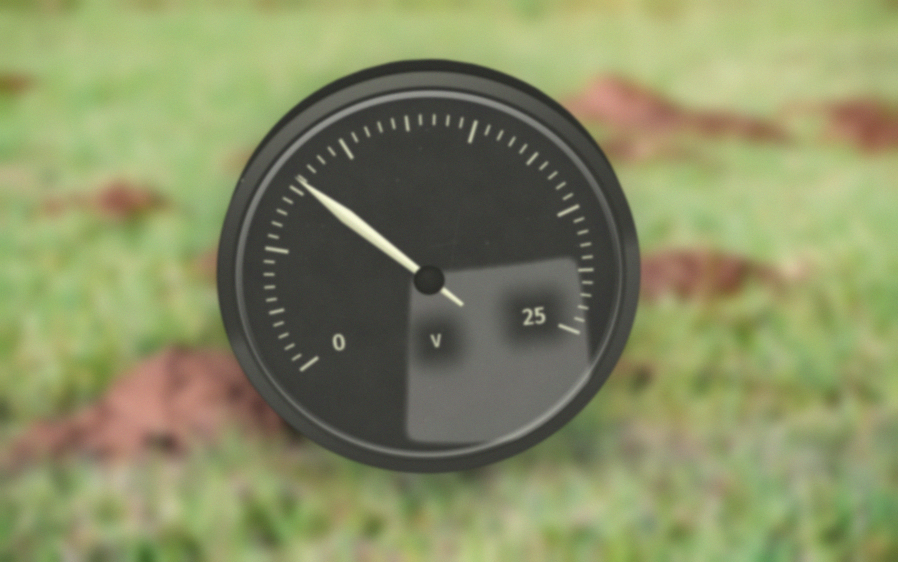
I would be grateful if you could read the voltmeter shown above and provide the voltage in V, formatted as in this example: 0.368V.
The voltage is 8V
